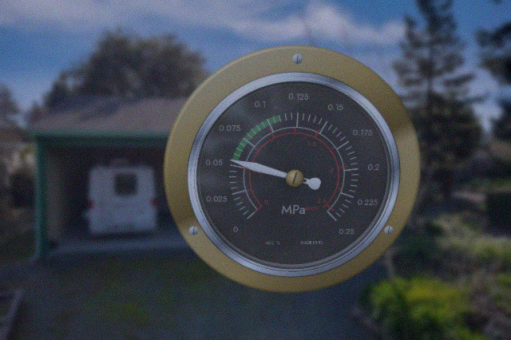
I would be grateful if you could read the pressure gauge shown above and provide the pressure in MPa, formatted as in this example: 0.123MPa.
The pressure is 0.055MPa
